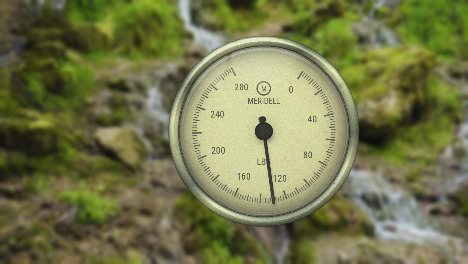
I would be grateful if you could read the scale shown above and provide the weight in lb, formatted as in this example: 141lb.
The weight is 130lb
